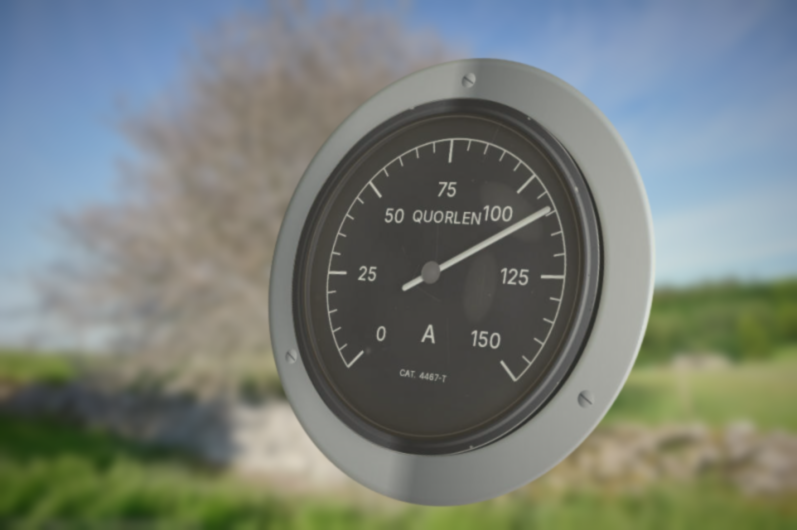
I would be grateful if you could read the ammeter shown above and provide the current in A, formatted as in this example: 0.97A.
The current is 110A
